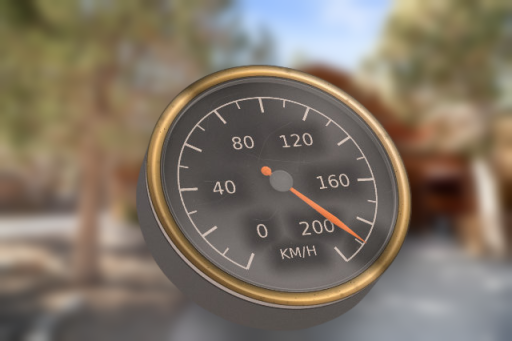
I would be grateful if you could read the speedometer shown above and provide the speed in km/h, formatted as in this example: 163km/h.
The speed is 190km/h
